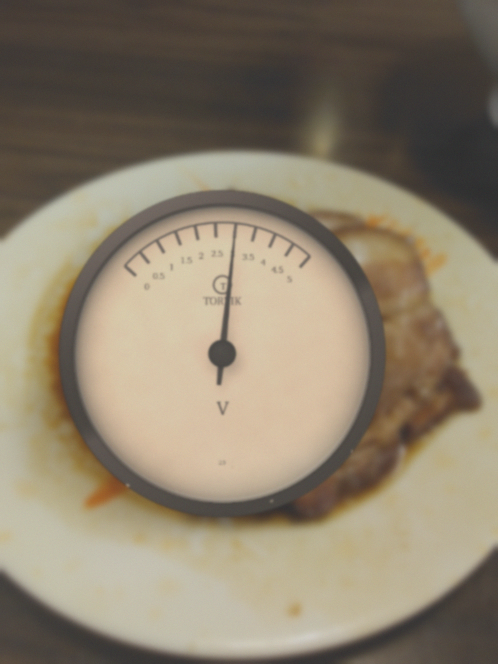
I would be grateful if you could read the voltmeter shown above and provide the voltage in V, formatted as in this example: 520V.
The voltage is 3V
